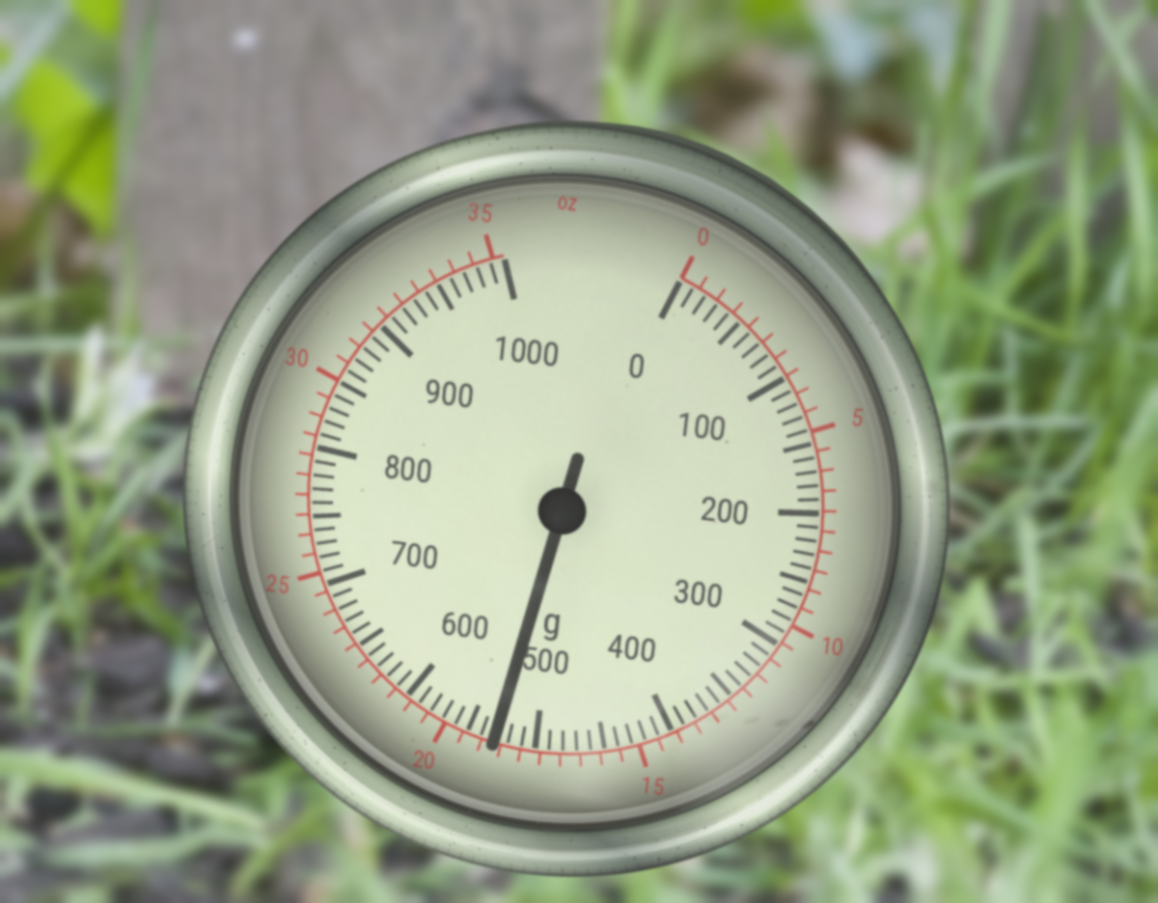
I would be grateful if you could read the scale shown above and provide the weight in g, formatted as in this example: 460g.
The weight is 530g
